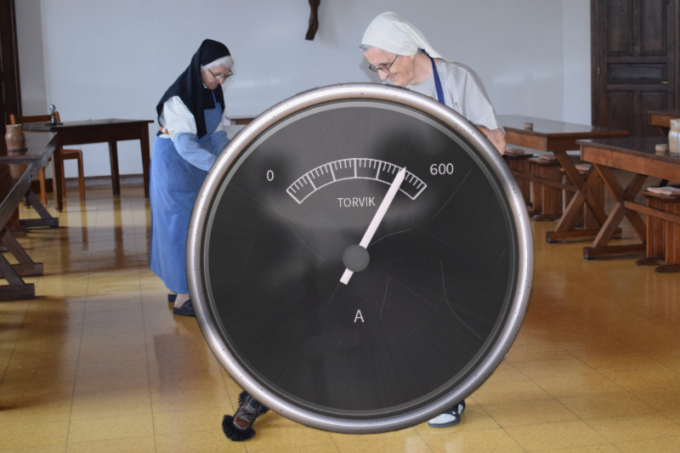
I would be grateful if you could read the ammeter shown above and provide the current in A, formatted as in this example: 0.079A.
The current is 500A
